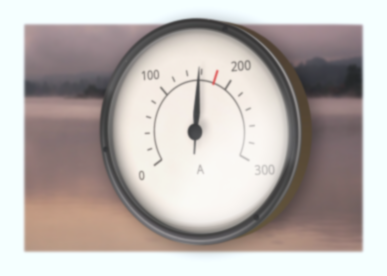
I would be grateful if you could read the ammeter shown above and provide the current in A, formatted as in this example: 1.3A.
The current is 160A
